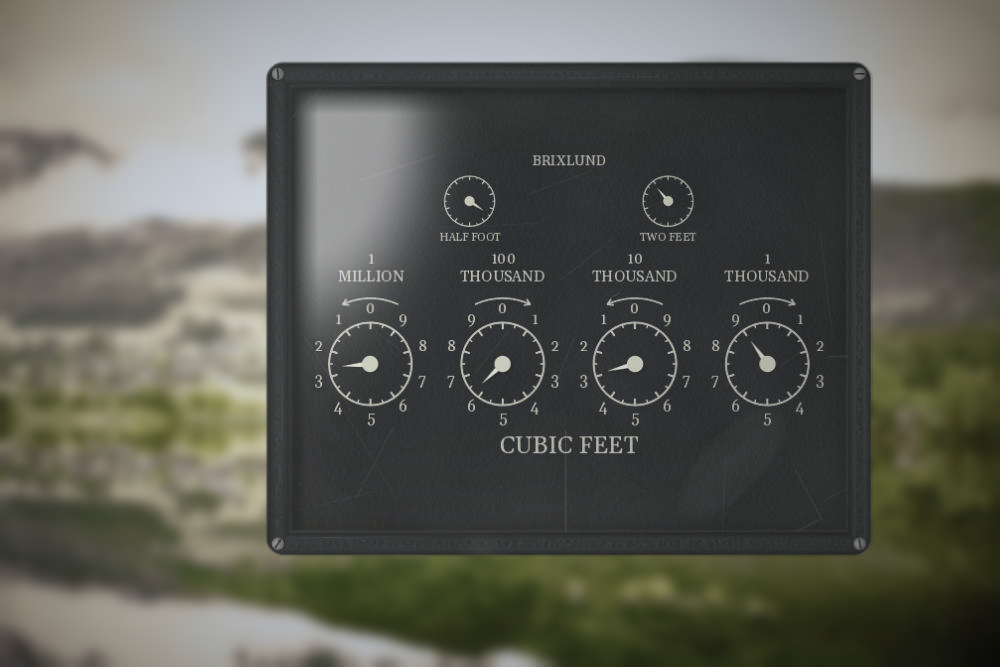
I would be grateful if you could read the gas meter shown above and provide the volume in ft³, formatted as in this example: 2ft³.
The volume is 262900ft³
